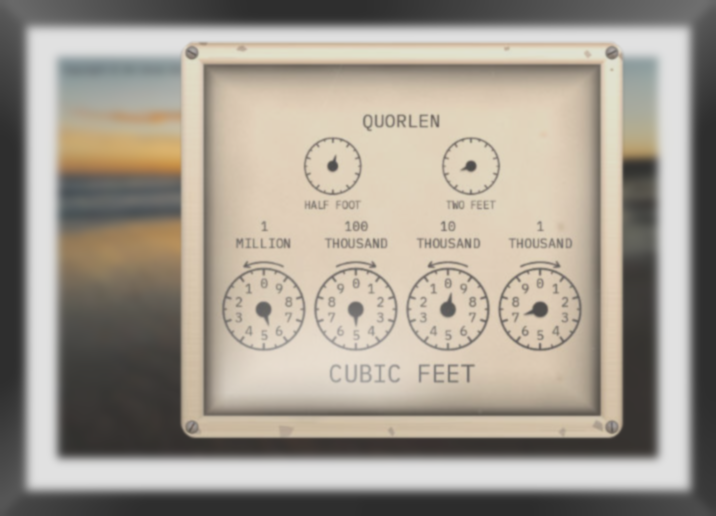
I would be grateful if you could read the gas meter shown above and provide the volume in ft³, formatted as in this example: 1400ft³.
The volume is 549700ft³
